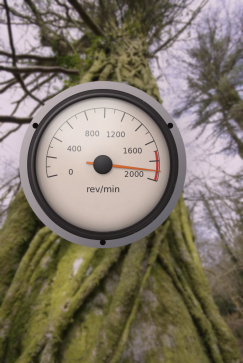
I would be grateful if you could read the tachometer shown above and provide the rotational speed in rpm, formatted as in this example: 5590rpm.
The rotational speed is 1900rpm
